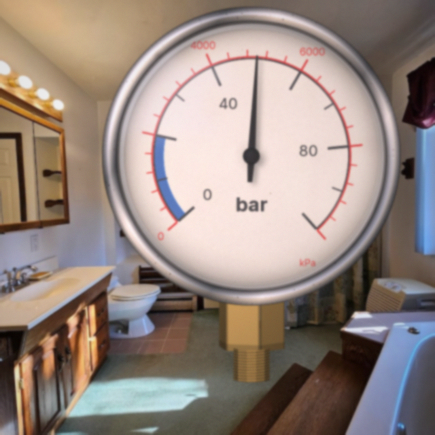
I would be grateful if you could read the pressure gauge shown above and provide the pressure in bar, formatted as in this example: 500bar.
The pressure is 50bar
